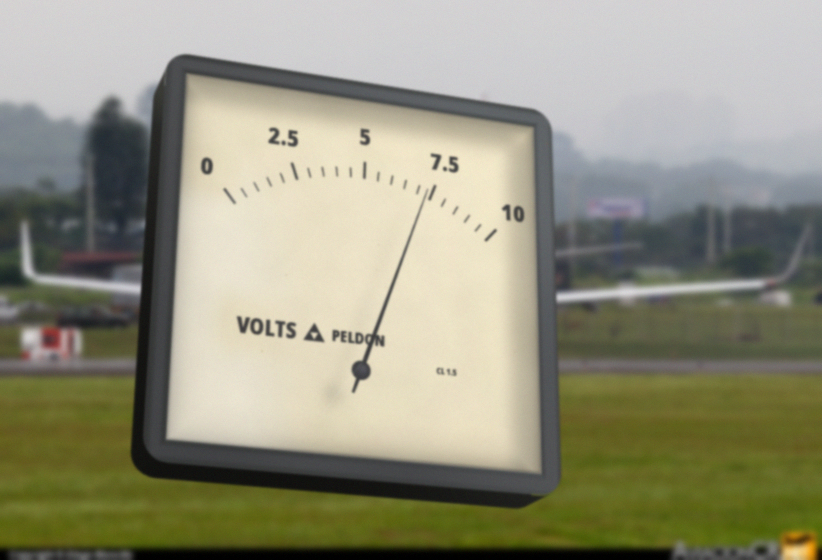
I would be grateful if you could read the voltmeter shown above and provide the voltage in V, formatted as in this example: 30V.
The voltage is 7.25V
